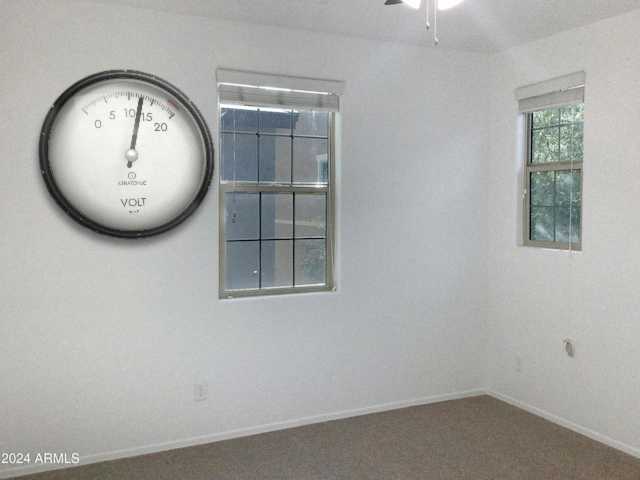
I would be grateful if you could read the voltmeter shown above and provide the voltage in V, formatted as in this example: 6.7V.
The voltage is 12.5V
